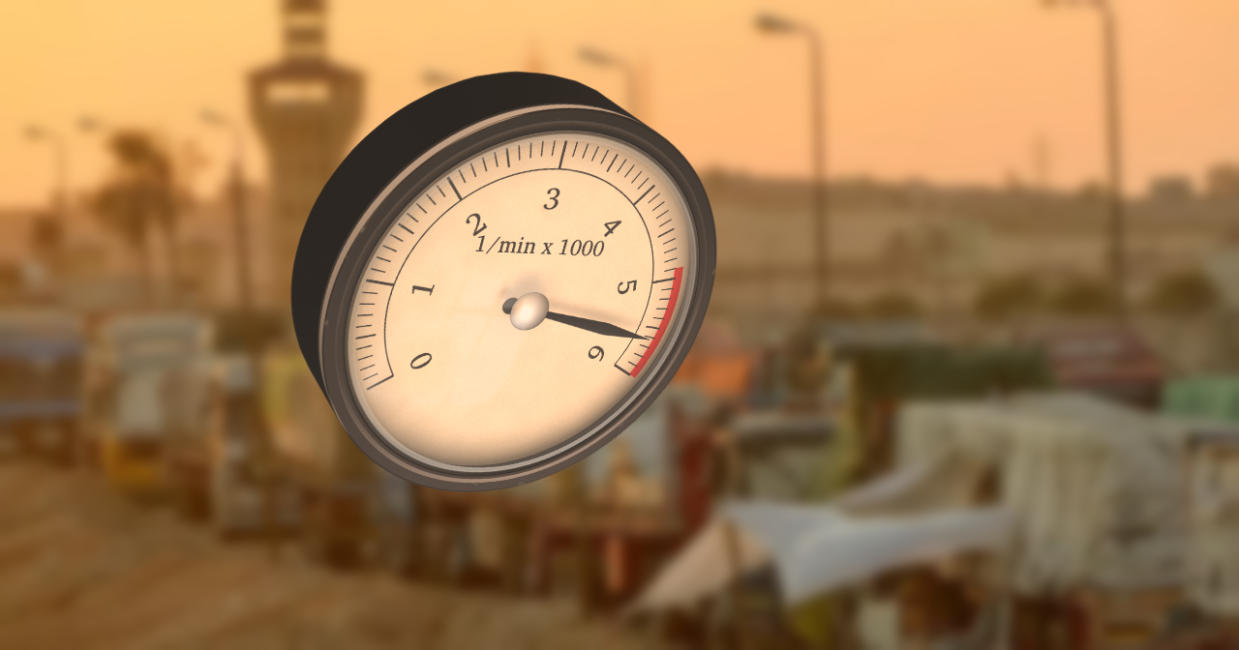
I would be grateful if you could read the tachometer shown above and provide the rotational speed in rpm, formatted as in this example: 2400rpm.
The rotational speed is 5600rpm
